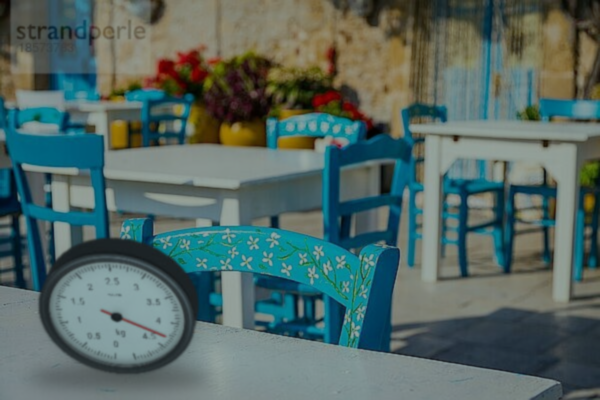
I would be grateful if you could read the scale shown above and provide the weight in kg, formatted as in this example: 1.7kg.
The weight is 4.25kg
